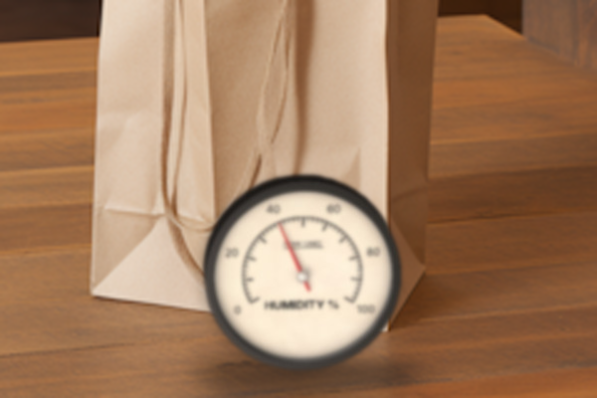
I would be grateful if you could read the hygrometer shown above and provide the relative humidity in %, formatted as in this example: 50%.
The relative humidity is 40%
